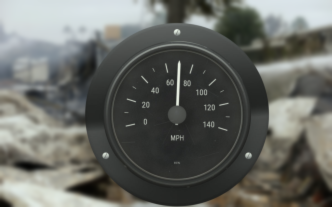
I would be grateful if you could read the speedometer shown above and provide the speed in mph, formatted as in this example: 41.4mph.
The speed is 70mph
